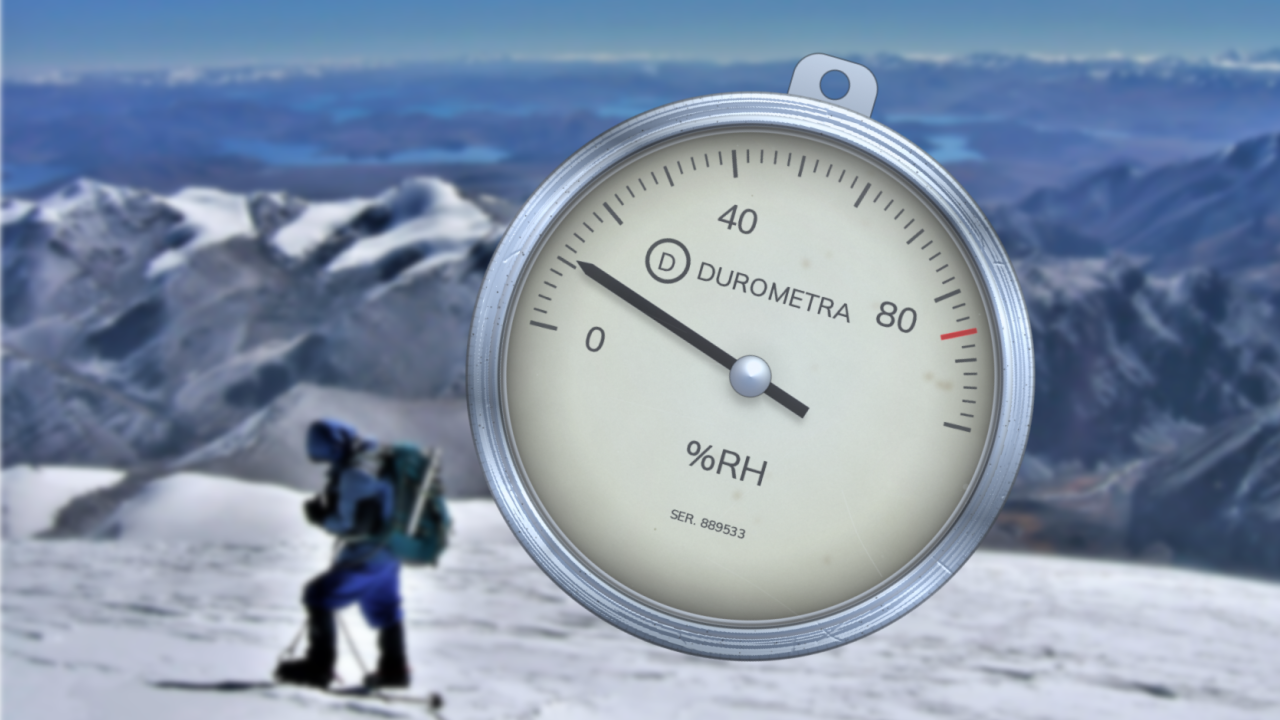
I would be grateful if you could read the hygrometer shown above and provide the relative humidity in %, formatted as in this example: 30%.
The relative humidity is 11%
